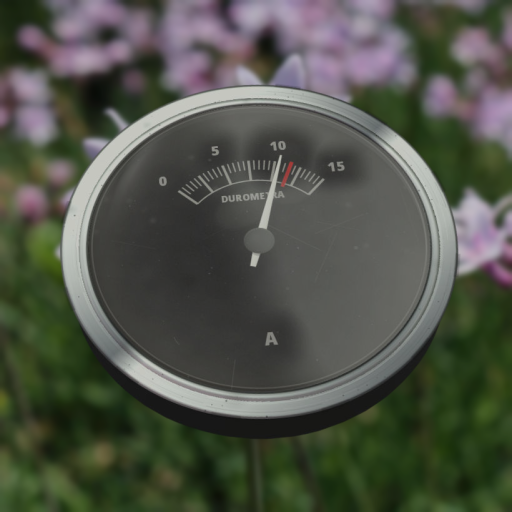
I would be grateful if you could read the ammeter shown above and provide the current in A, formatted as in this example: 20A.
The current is 10.5A
